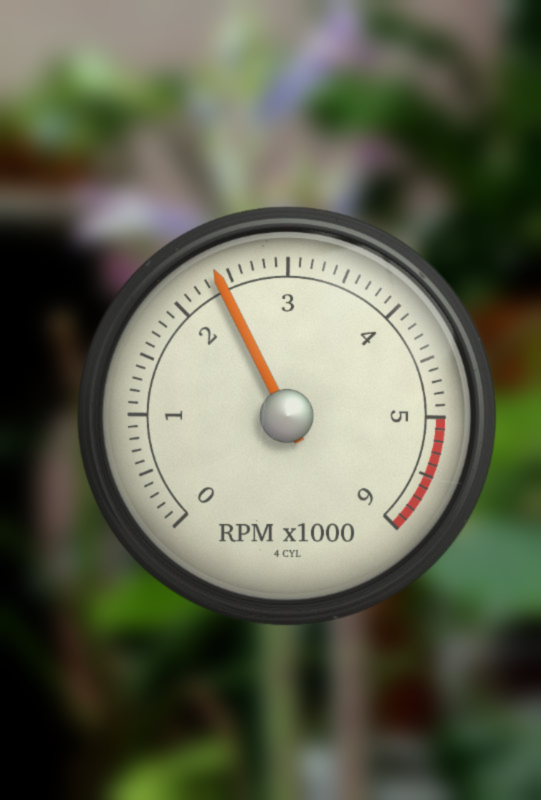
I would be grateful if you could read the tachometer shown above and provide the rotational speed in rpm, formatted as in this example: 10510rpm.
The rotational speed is 2400rpm
